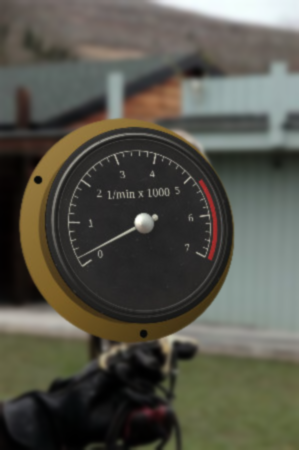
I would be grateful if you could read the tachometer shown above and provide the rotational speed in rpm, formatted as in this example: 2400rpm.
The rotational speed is 200rpm
